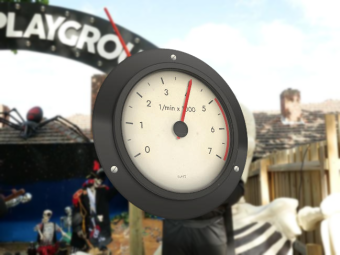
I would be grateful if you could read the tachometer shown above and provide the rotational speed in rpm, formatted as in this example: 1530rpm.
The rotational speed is 4000rpm
